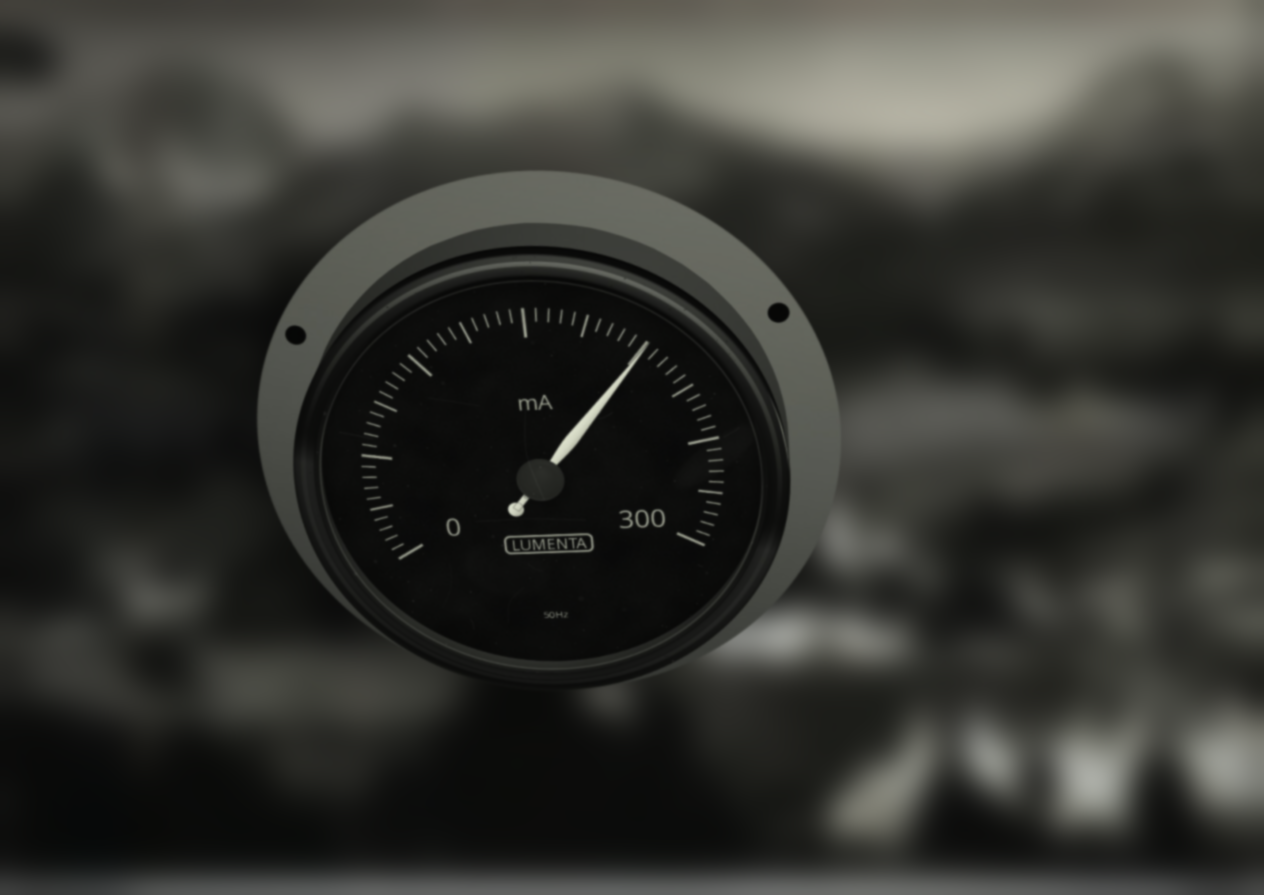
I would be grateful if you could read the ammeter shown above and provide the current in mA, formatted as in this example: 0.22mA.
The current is 200mA
